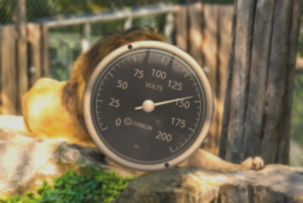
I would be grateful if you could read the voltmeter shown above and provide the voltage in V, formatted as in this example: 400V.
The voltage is 145V
